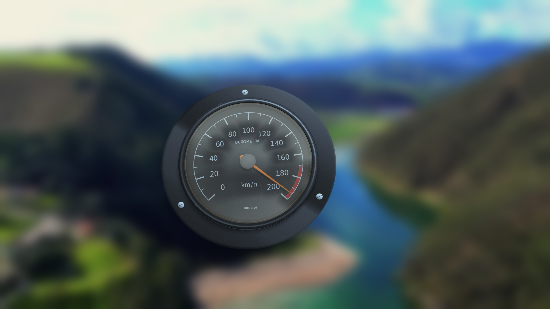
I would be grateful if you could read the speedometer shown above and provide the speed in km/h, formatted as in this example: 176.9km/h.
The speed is 195km/h
